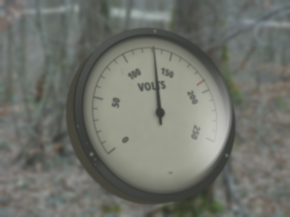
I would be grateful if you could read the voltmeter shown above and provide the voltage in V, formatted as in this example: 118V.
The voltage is 130V
